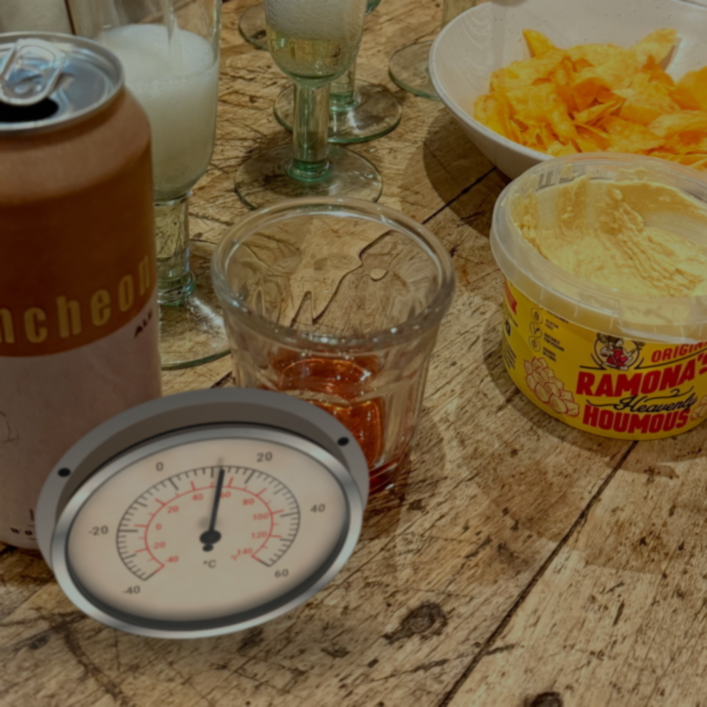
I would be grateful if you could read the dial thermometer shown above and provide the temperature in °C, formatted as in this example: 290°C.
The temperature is 12°C
